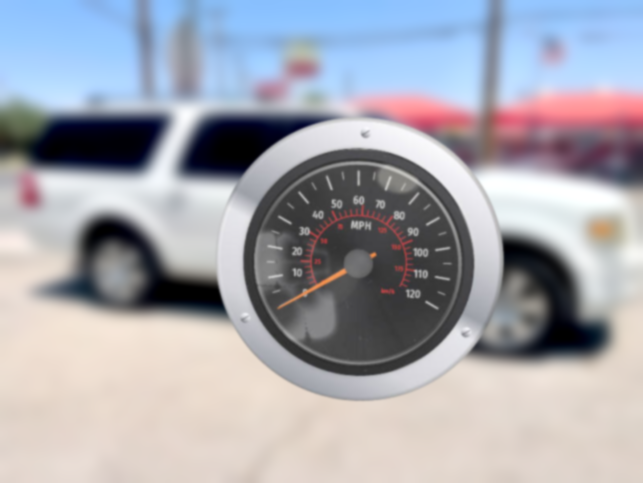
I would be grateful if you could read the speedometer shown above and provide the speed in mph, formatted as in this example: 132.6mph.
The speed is 0mph
